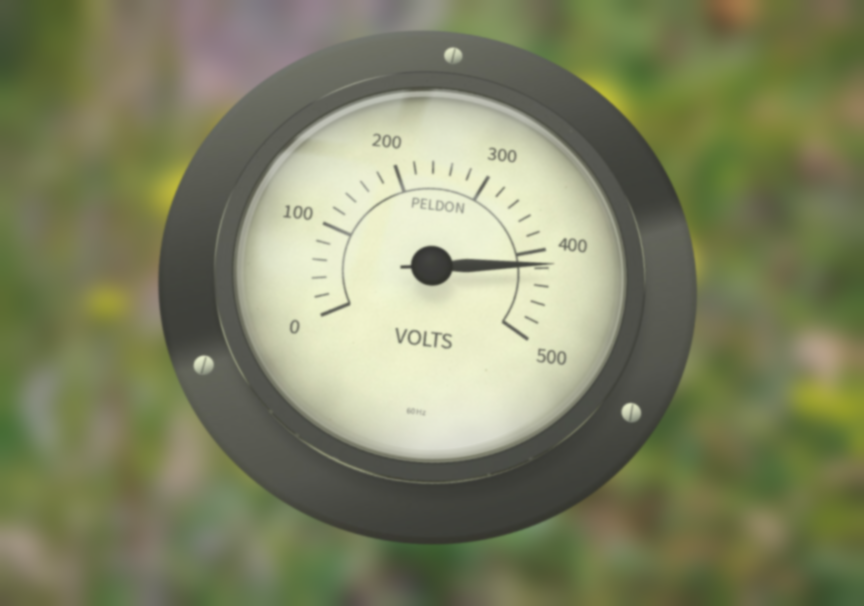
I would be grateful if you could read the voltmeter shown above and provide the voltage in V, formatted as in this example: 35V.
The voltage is 420V
